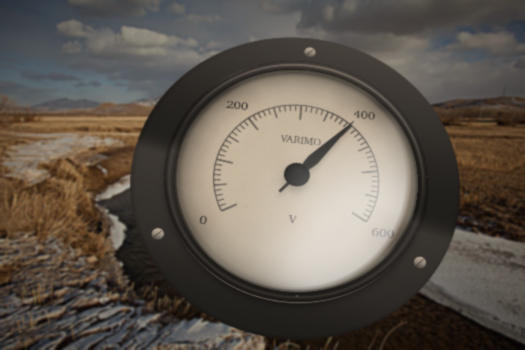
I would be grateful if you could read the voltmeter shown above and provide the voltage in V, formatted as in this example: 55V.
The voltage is 400V
